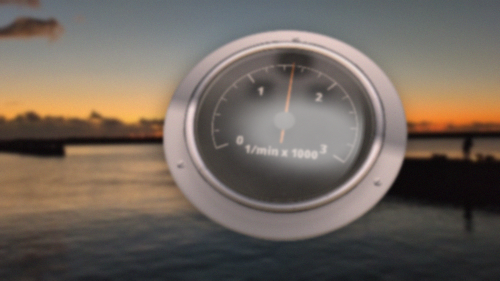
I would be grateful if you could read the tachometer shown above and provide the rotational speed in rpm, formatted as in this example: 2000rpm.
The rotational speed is 1500rpm
